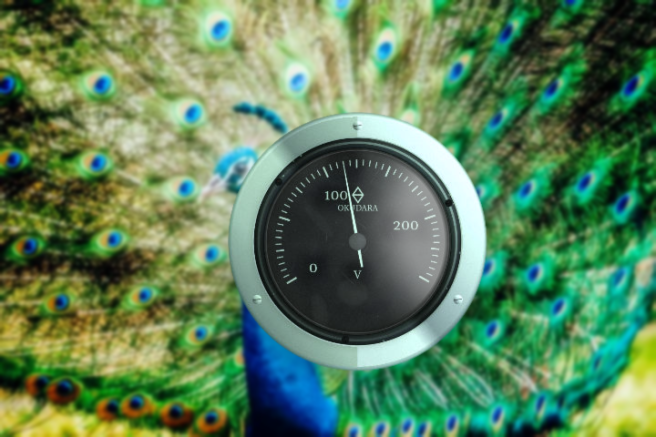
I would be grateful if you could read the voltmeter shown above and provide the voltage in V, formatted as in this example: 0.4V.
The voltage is 115V
